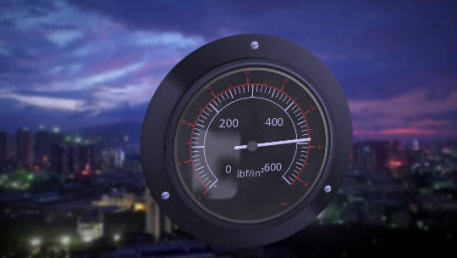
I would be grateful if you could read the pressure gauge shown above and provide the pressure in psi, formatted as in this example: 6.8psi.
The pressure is 490psi
